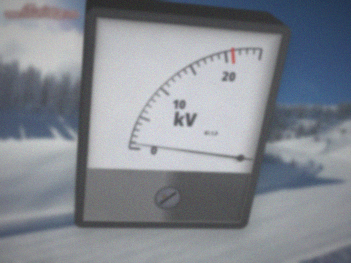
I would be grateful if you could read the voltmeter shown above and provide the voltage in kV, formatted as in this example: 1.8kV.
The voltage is 1kV
